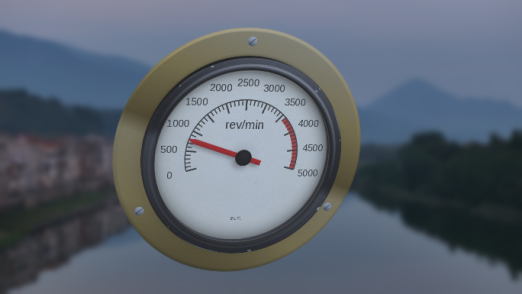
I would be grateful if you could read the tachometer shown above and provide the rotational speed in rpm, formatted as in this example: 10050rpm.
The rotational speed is 800rpm
